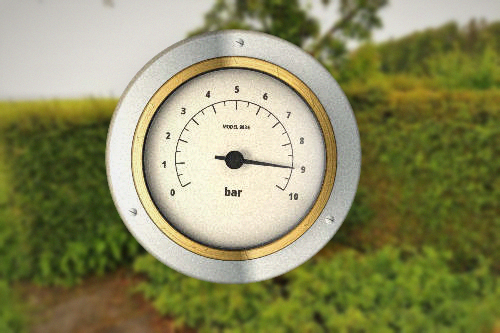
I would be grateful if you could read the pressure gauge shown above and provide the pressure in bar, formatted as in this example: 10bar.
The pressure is 9bar
